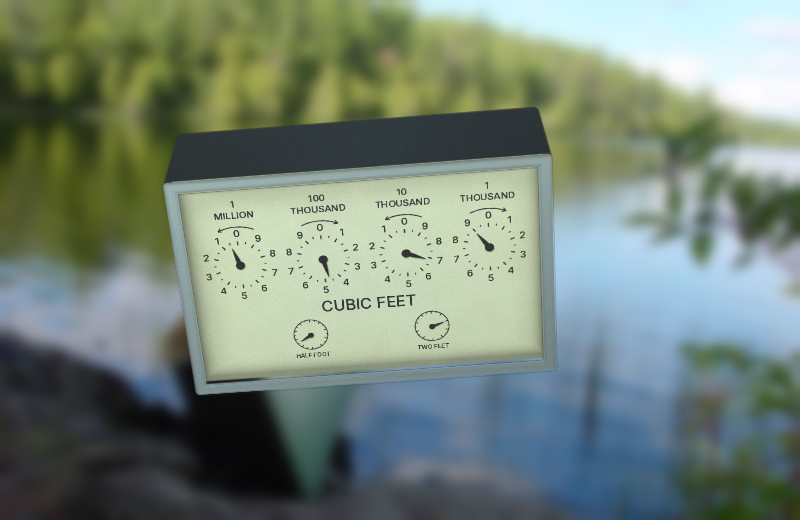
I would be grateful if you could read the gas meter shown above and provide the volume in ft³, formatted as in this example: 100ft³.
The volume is 46900ft³
